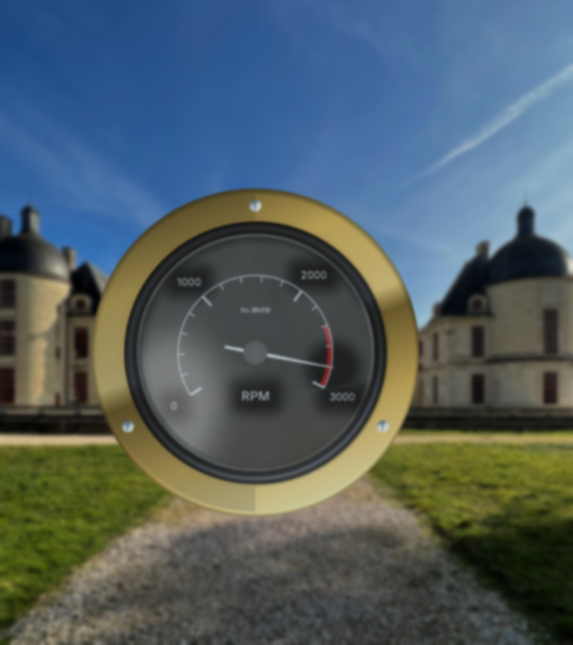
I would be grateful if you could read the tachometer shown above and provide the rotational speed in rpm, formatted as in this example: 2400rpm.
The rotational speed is 2800rpm
